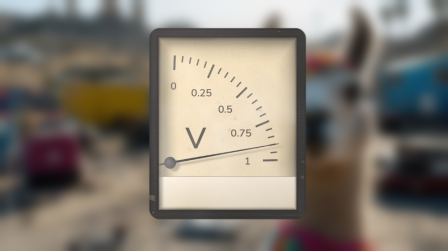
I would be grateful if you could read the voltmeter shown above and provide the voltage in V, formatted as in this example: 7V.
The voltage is 0.9V
